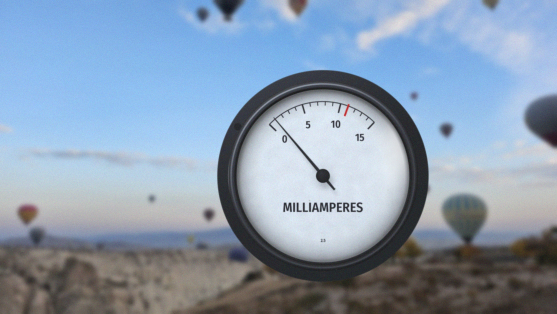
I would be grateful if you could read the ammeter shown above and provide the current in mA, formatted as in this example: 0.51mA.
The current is 1mA
